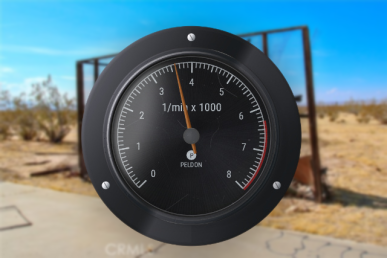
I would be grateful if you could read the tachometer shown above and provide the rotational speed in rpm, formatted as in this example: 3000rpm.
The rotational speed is 3600rpm
